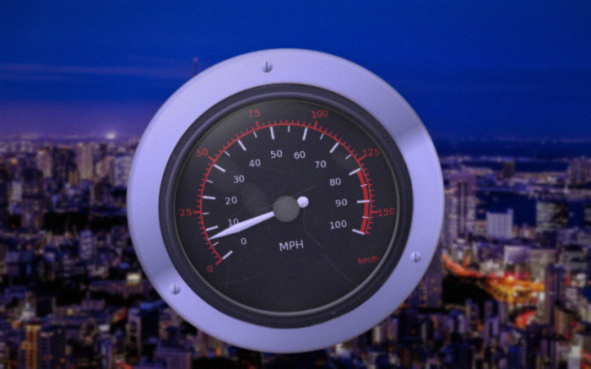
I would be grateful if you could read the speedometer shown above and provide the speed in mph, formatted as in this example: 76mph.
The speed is 7.5mph
